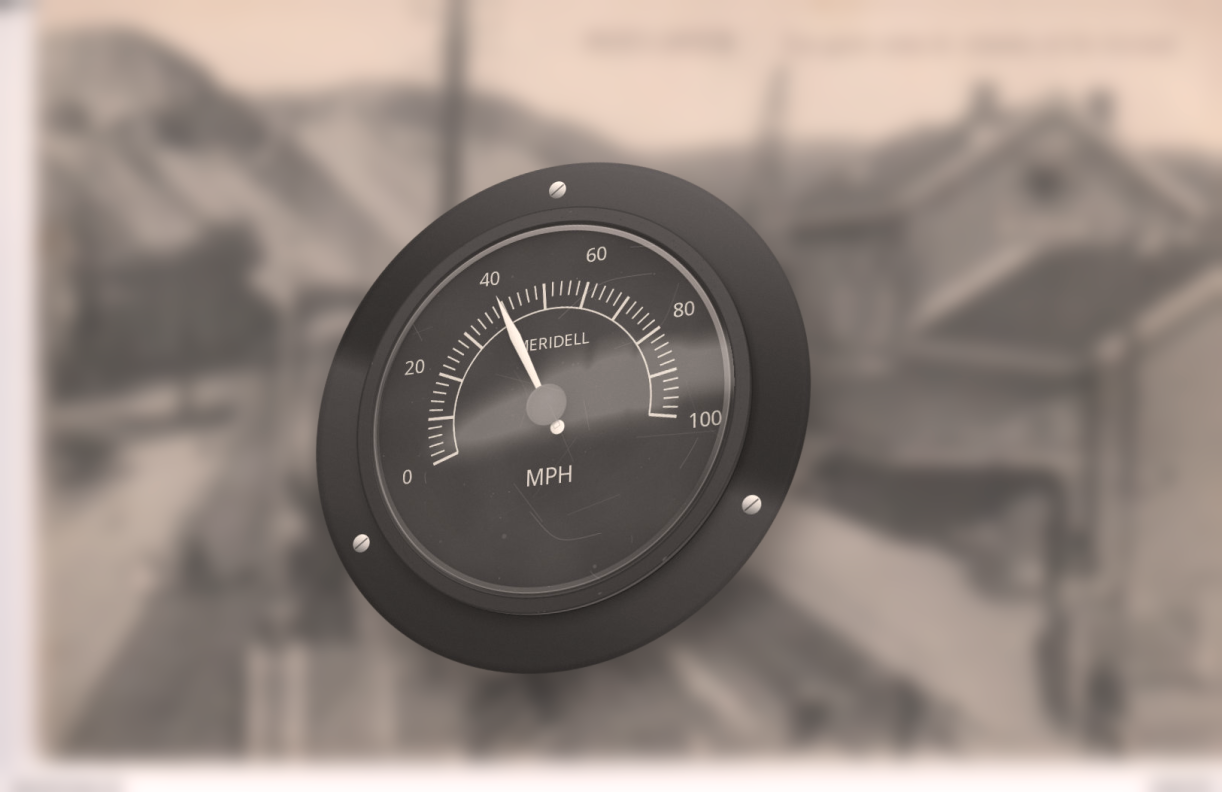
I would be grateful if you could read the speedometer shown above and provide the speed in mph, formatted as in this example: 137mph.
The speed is 40mph
